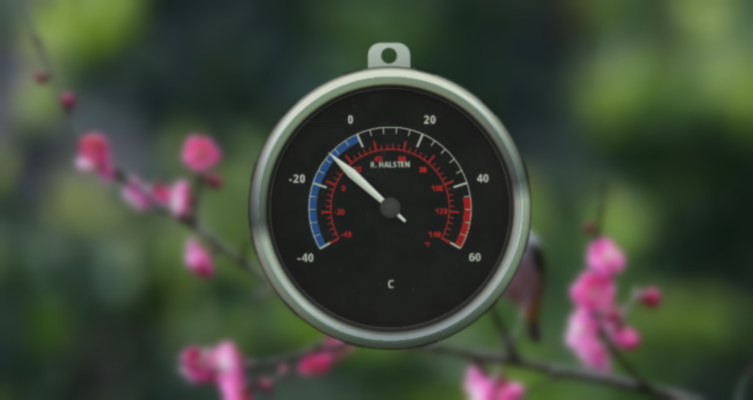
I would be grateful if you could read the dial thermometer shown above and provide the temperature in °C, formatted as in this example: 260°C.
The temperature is -10°C
